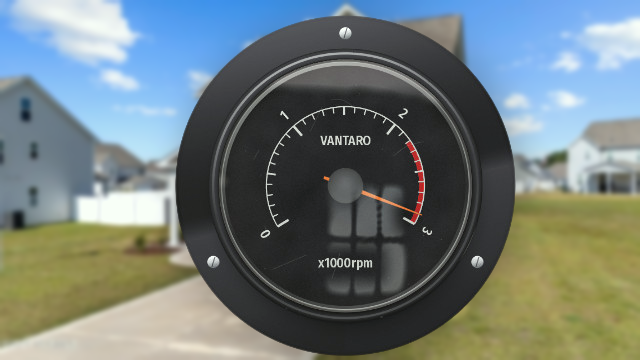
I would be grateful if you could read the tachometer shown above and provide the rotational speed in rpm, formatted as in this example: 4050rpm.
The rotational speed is 2900rpm
